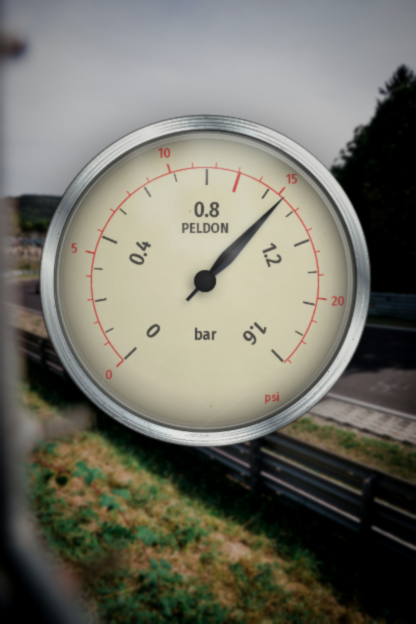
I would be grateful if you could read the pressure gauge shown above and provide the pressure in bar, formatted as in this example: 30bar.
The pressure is 1.05bar
